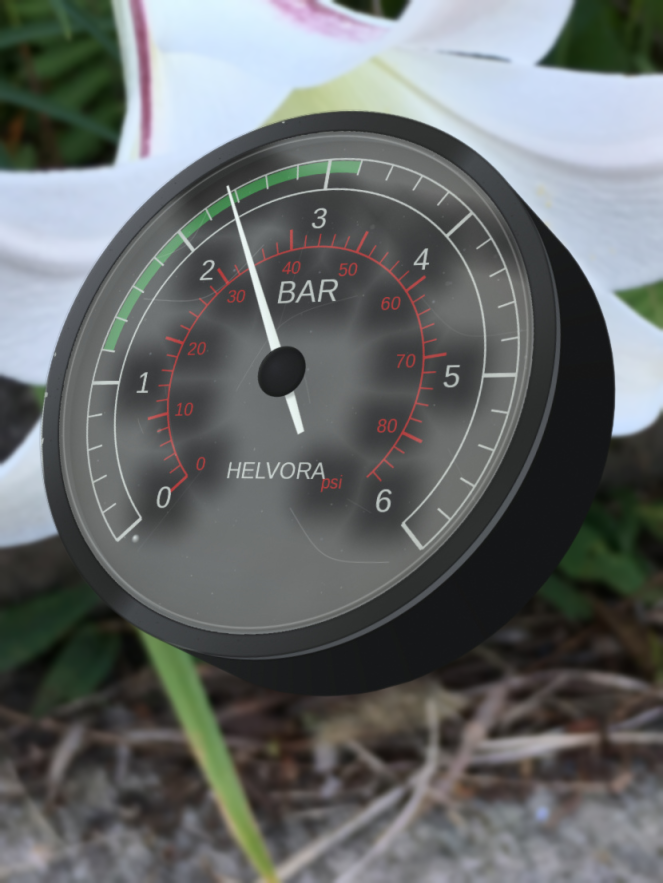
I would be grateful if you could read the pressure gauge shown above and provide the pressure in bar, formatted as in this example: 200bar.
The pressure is 2.4bar
